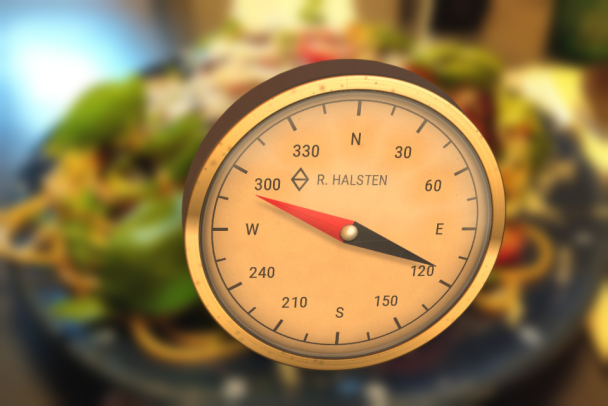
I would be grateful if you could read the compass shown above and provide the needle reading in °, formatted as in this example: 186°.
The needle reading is 292.5°
